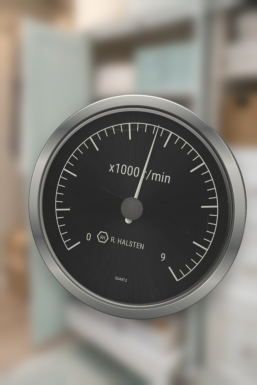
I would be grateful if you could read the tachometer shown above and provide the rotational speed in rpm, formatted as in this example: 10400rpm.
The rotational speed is 4700rpm
